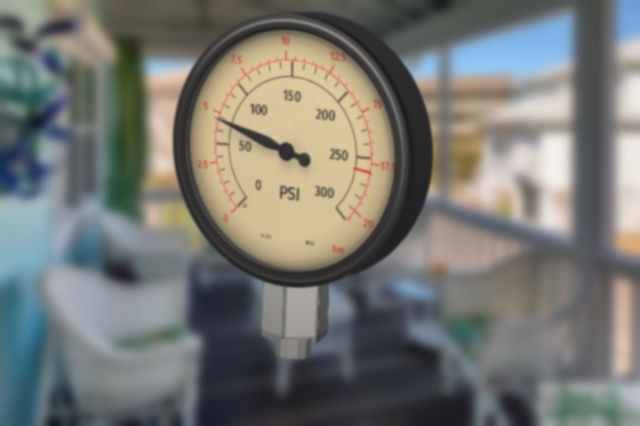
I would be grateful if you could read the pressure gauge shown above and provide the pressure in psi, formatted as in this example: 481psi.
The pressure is 70psi
